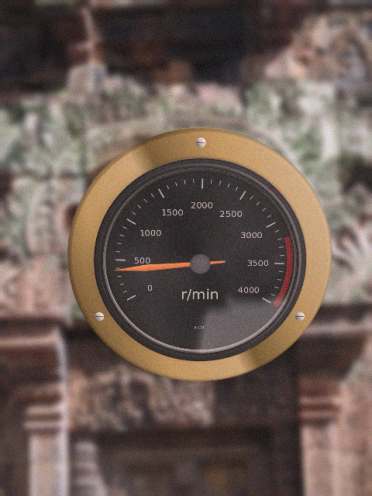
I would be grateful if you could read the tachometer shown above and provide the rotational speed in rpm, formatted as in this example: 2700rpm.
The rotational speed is 400rpm
